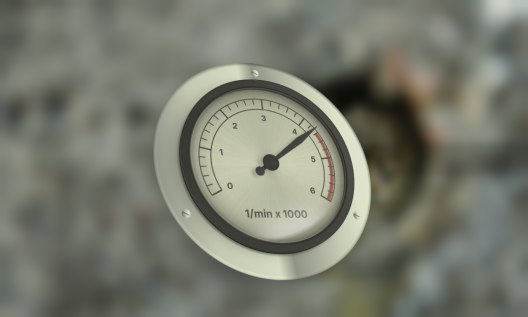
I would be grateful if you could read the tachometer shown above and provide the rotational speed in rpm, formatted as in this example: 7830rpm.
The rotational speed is 4300rpm
